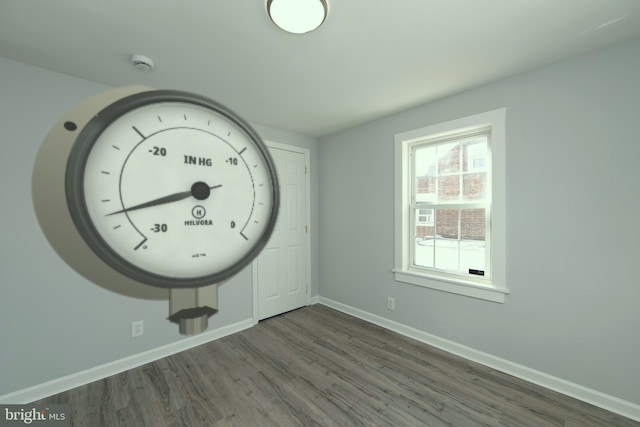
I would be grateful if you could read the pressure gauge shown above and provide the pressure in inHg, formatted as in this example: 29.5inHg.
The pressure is -27inHg
